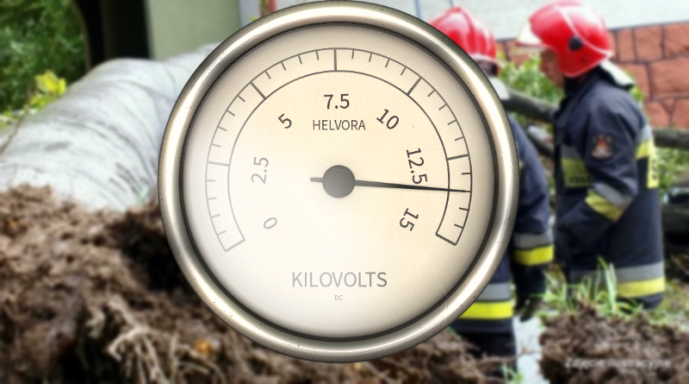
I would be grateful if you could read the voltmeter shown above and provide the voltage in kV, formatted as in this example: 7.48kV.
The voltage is 13.5kV
